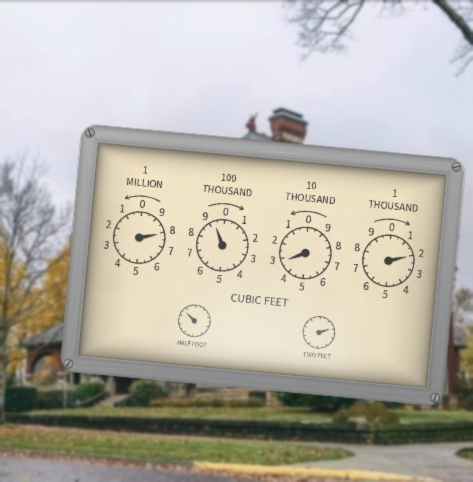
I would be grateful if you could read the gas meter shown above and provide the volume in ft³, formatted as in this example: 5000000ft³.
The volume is 793200ft³
